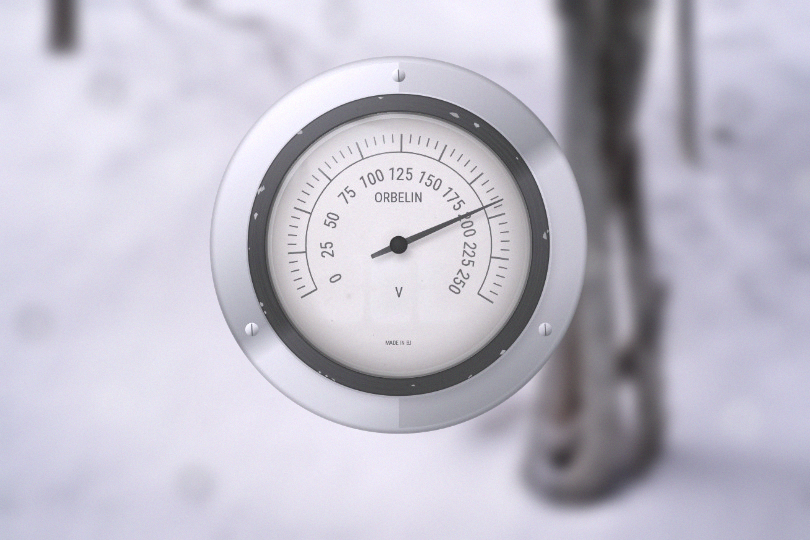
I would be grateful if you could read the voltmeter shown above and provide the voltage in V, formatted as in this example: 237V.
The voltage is 192.5V
